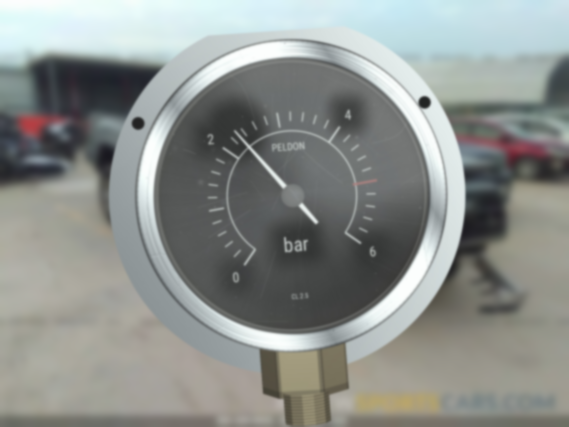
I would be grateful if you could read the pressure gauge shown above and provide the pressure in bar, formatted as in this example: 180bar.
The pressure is 2.3bar
